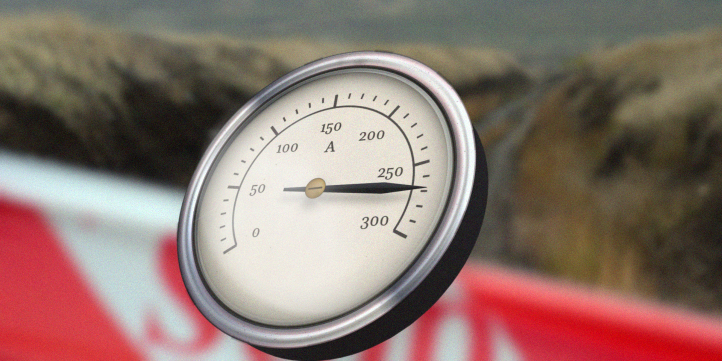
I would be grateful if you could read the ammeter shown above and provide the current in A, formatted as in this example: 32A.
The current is 270A
